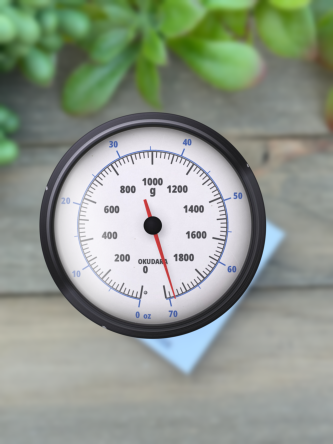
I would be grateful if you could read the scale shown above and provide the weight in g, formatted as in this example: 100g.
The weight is 1960g
